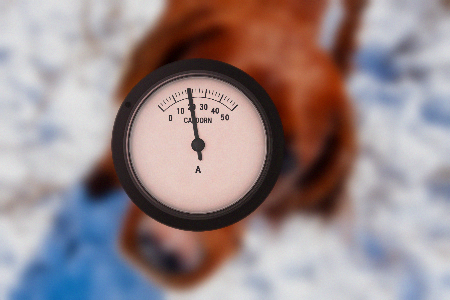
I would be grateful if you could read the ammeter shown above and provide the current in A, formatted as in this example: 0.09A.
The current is 20A
